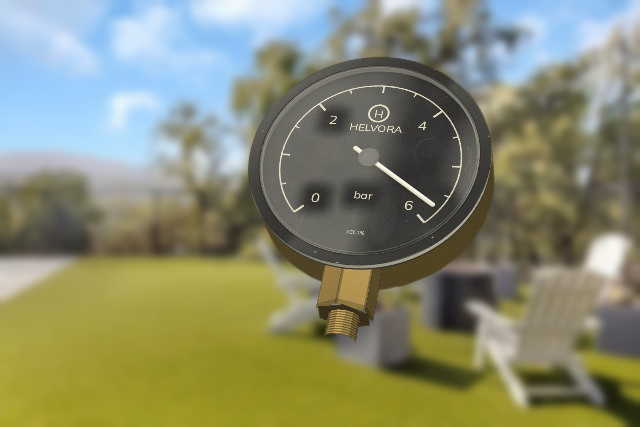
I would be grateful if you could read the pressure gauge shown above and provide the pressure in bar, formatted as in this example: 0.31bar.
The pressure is 5.75bar
